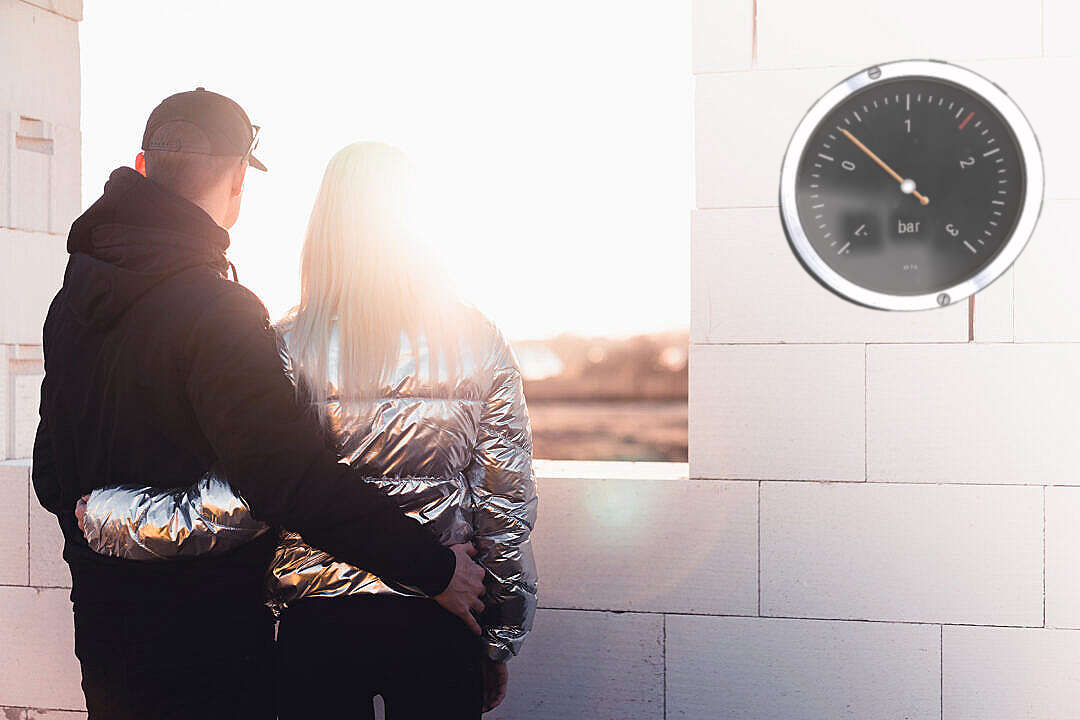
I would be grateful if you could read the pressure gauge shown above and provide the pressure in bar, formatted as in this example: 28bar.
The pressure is 0.3bar
